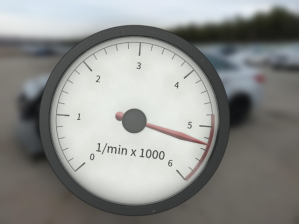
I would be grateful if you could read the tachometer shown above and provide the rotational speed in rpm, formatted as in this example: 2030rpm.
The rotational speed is 5300rpm
